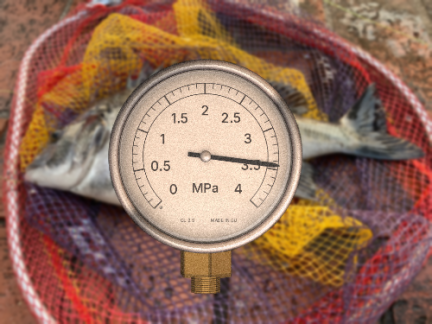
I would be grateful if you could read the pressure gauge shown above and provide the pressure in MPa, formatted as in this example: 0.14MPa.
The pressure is 3.45MPa
